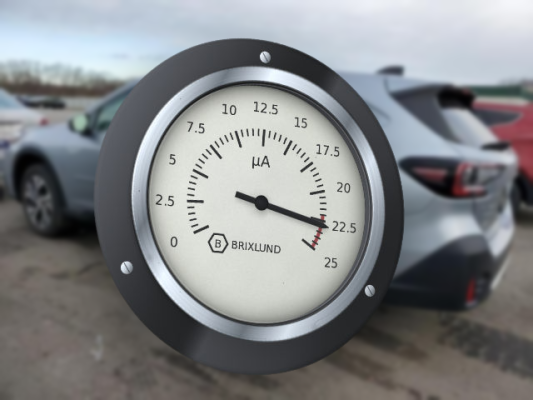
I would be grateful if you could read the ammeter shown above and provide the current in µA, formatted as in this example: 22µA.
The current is 23µA
